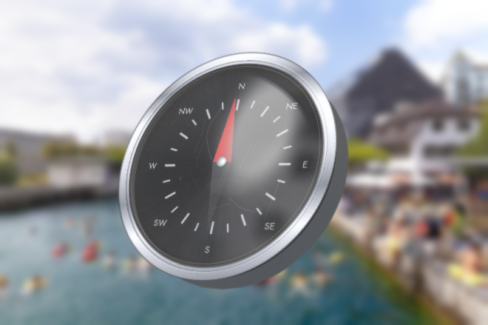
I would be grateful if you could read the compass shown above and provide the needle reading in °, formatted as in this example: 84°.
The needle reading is 0°
